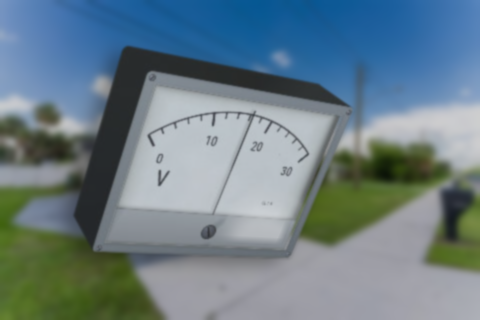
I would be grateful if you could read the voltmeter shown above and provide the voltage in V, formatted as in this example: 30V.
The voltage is 16V
